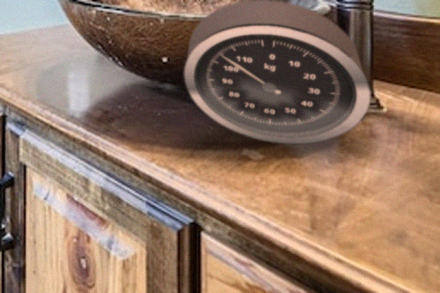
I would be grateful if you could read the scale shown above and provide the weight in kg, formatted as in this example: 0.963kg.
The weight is 105kg
